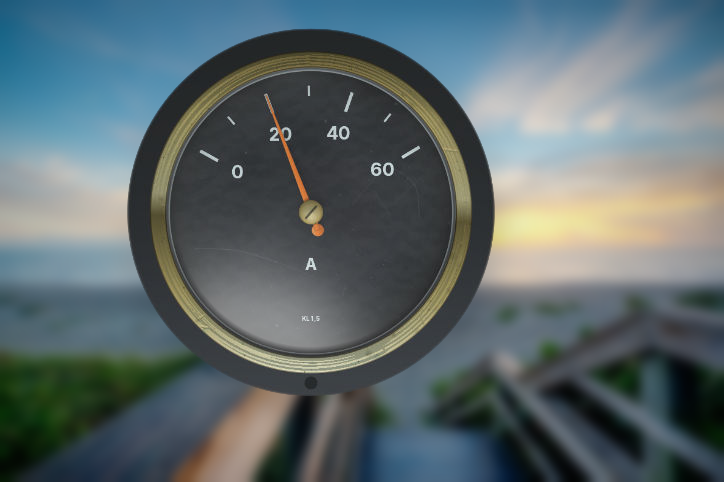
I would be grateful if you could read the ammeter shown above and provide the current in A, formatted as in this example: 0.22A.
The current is 20A
